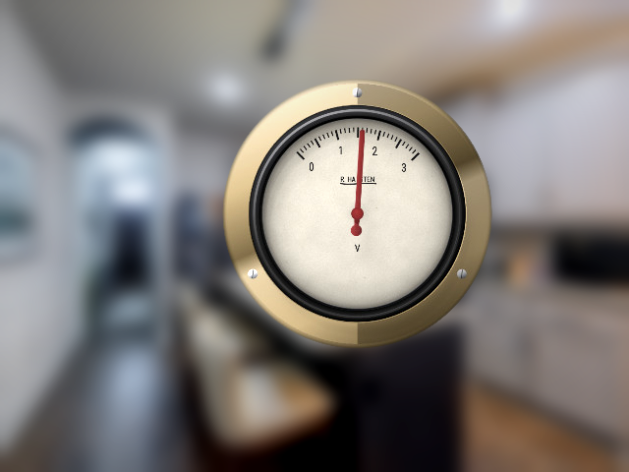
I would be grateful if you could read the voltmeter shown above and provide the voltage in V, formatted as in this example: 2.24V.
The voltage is 1.6V
